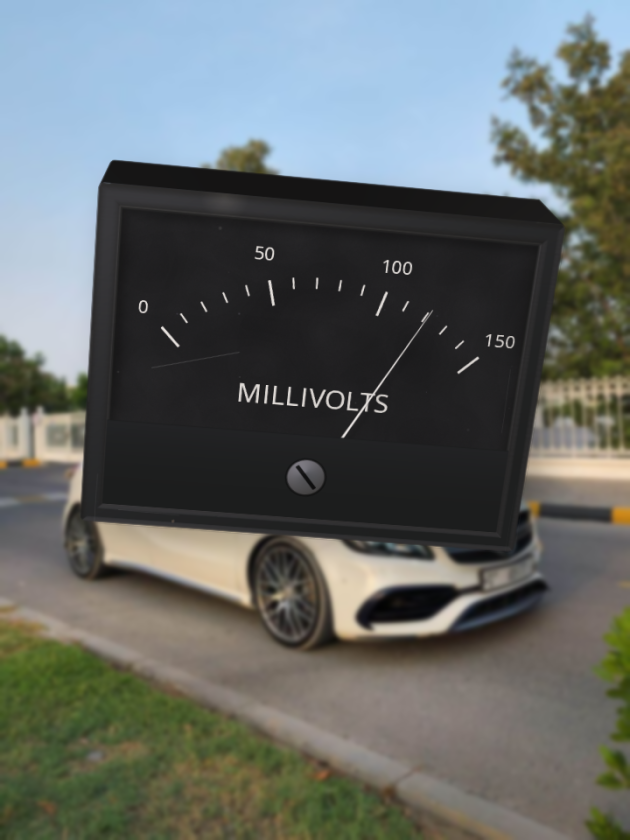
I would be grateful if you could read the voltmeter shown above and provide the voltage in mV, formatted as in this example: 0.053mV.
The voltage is 120mV
